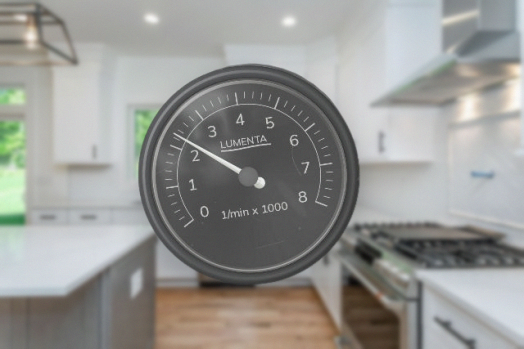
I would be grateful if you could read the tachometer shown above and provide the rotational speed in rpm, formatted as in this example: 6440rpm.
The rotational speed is 2300rpm
